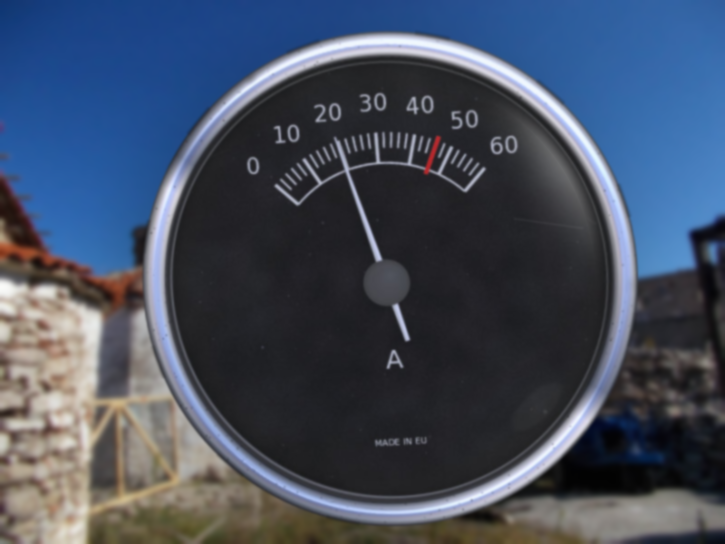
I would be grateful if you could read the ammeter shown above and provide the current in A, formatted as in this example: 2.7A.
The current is 20A
